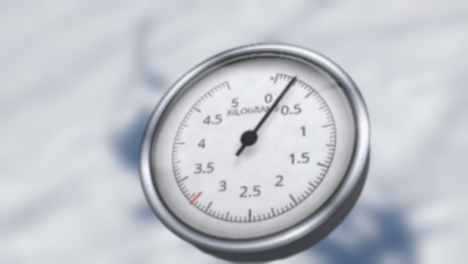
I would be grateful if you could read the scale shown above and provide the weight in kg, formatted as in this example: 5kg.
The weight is 0.25kg
